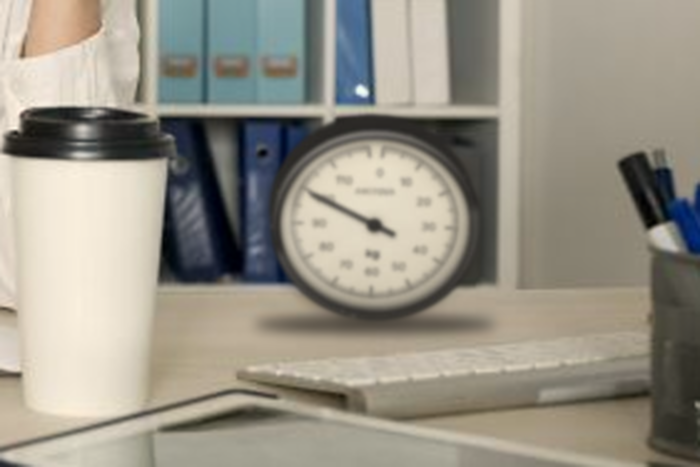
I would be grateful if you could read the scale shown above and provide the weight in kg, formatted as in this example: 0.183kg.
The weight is 100kg
